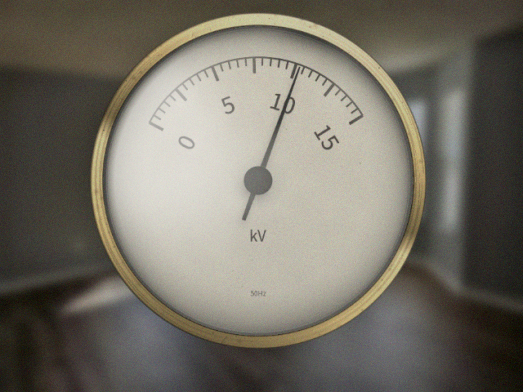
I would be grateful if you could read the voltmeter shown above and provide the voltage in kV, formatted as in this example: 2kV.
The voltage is 10.25kV
